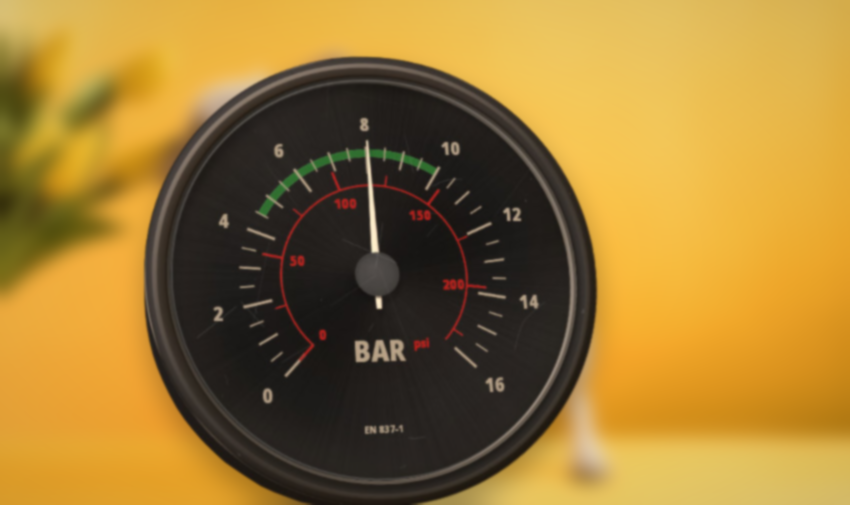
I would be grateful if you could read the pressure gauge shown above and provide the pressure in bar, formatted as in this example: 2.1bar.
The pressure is 8bar
